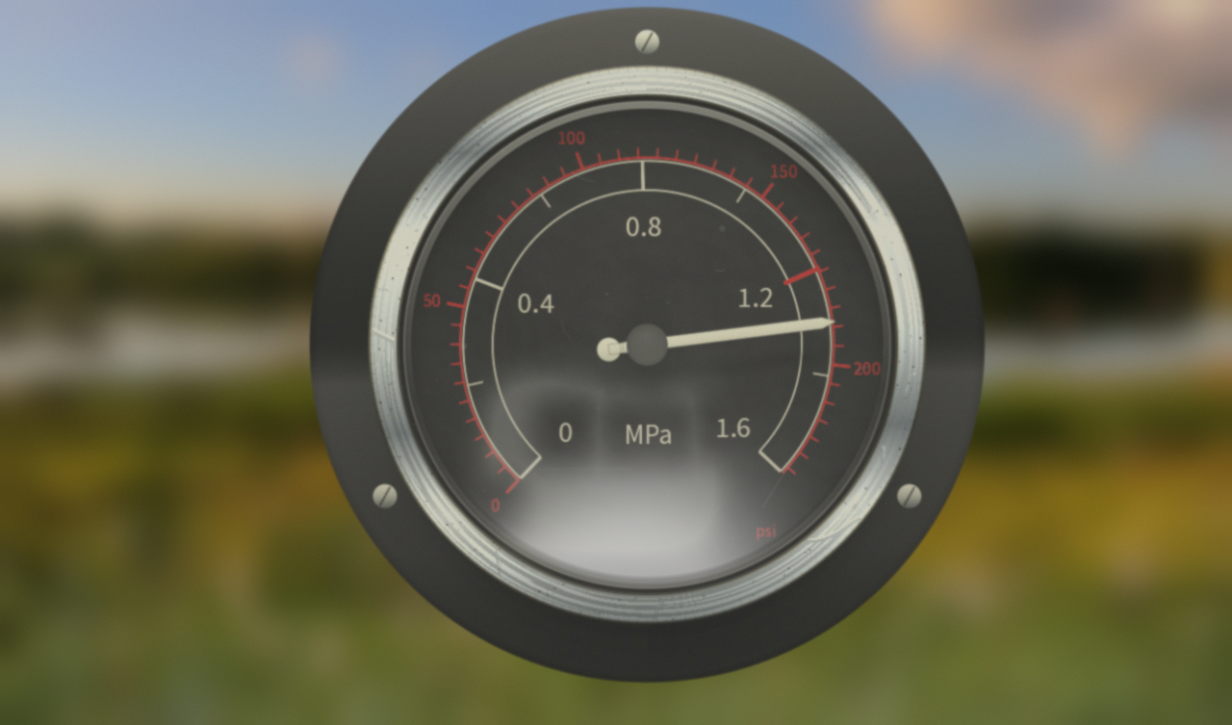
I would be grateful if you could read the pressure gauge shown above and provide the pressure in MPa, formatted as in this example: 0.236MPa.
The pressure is 1.3MPa
